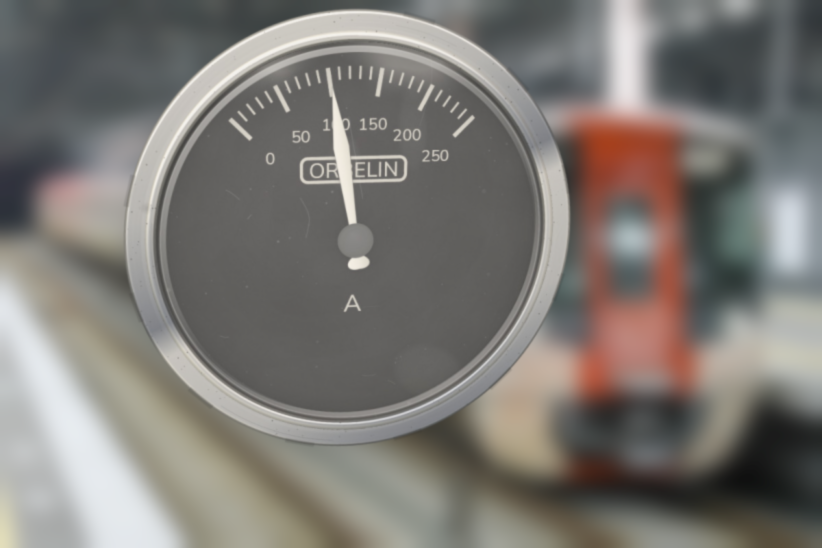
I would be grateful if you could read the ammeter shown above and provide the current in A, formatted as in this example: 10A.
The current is 100A
